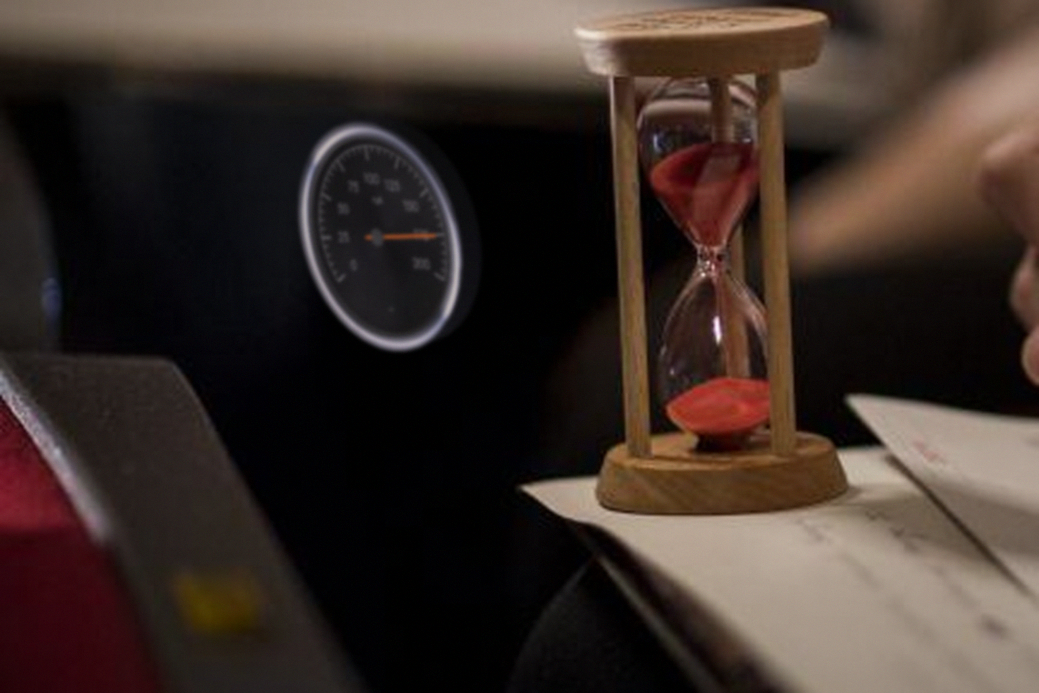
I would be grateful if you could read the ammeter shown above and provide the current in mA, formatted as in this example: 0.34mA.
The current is 175mA
